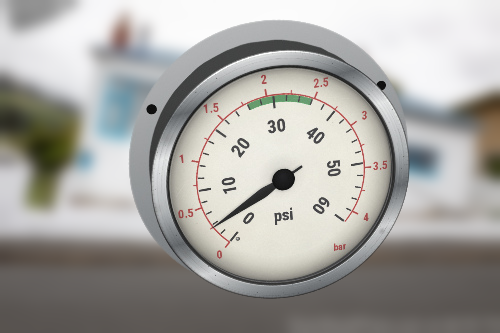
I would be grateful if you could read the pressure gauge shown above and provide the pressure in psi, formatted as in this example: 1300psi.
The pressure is 4psi
